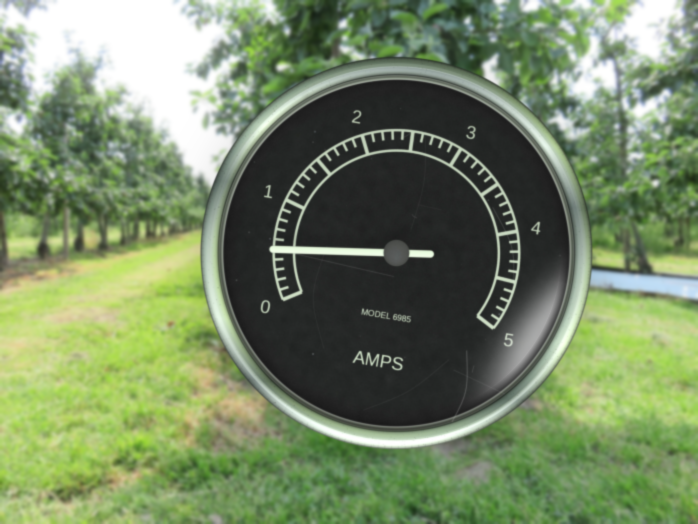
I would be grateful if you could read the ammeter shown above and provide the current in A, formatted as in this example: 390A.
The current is 0.5A
